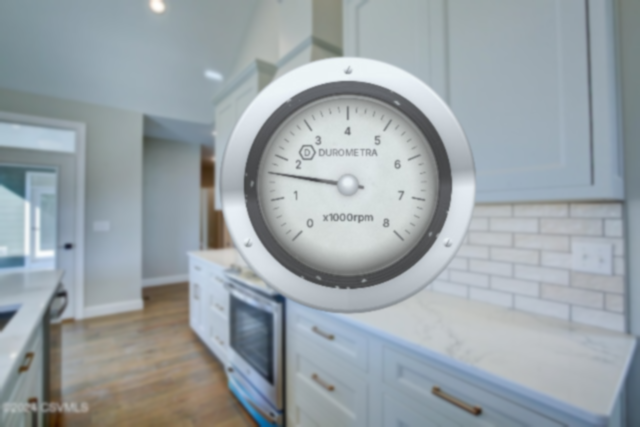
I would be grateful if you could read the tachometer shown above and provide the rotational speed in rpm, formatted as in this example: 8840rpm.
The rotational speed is 1600rpm
